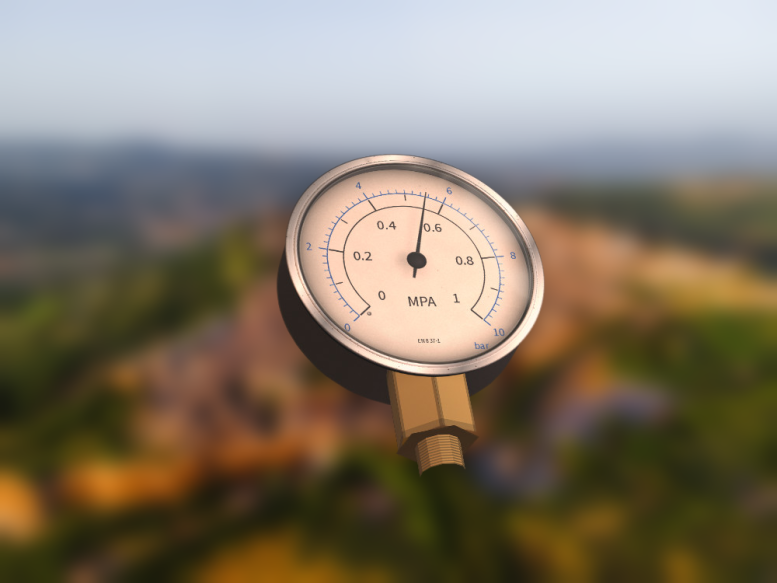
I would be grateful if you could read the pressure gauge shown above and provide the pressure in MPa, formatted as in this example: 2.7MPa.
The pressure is 0.55MPa
